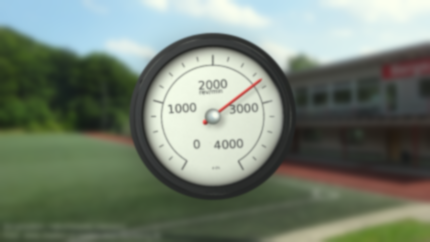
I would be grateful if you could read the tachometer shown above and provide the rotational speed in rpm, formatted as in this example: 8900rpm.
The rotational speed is 2700rpm
